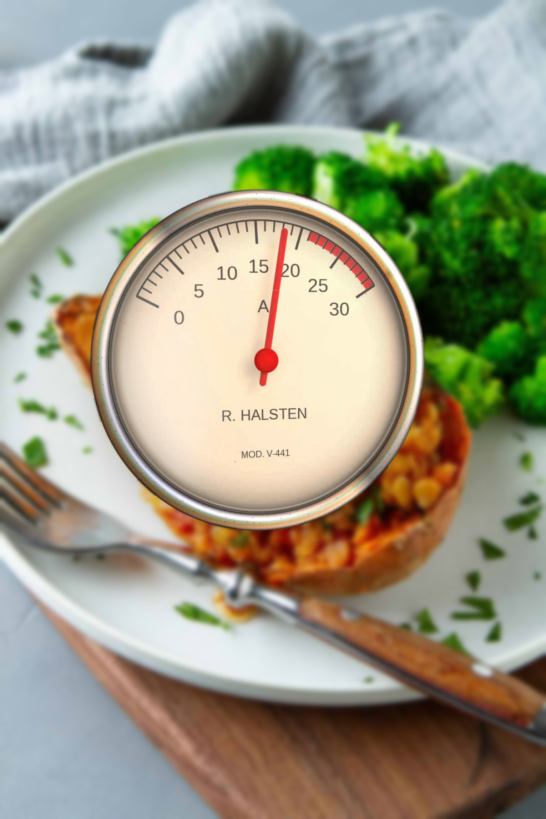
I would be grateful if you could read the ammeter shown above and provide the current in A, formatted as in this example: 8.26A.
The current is 18A
